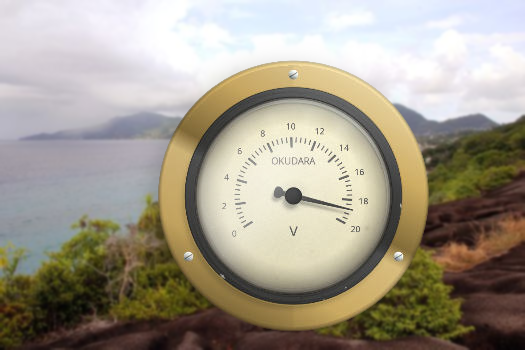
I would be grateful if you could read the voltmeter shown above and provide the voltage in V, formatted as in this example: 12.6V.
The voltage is 18.8V
